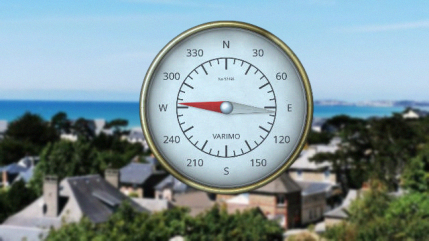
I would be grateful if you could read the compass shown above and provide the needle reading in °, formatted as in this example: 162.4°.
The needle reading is 275°
